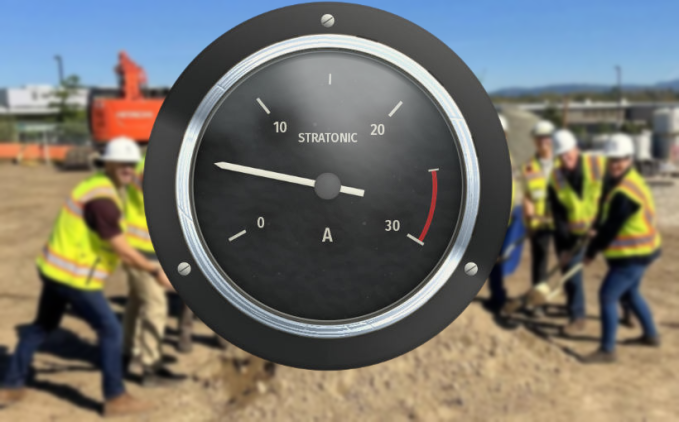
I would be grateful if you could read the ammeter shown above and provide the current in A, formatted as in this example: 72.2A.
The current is 5A
